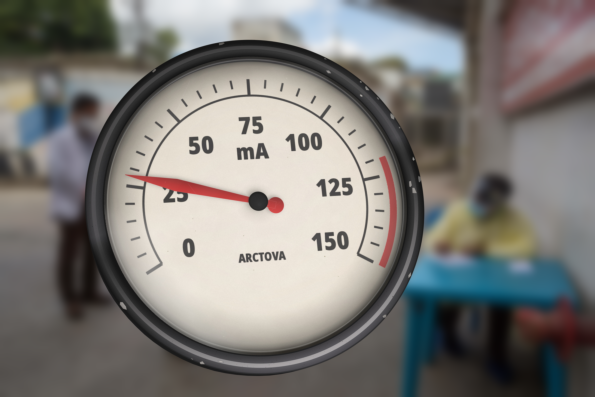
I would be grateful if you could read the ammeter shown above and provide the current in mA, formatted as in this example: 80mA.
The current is 27.5mA
